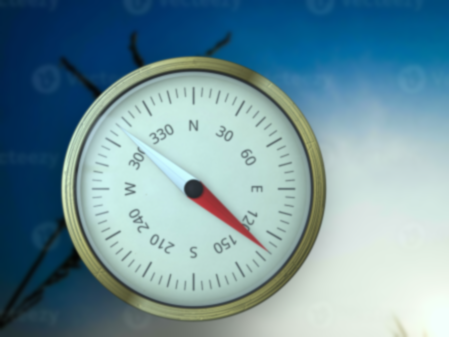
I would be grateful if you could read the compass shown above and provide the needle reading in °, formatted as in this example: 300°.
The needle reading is 130°
